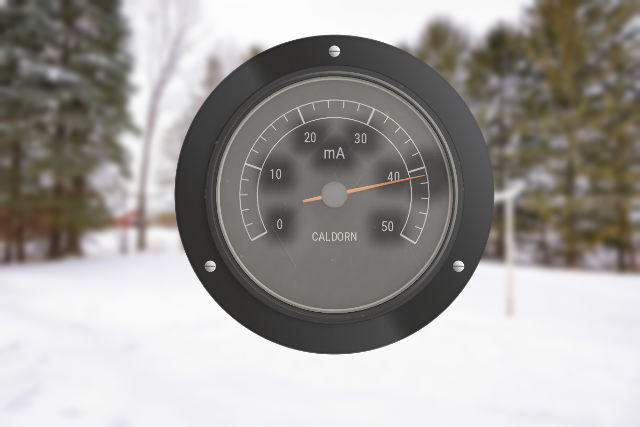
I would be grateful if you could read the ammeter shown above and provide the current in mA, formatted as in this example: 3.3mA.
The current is 41mA
